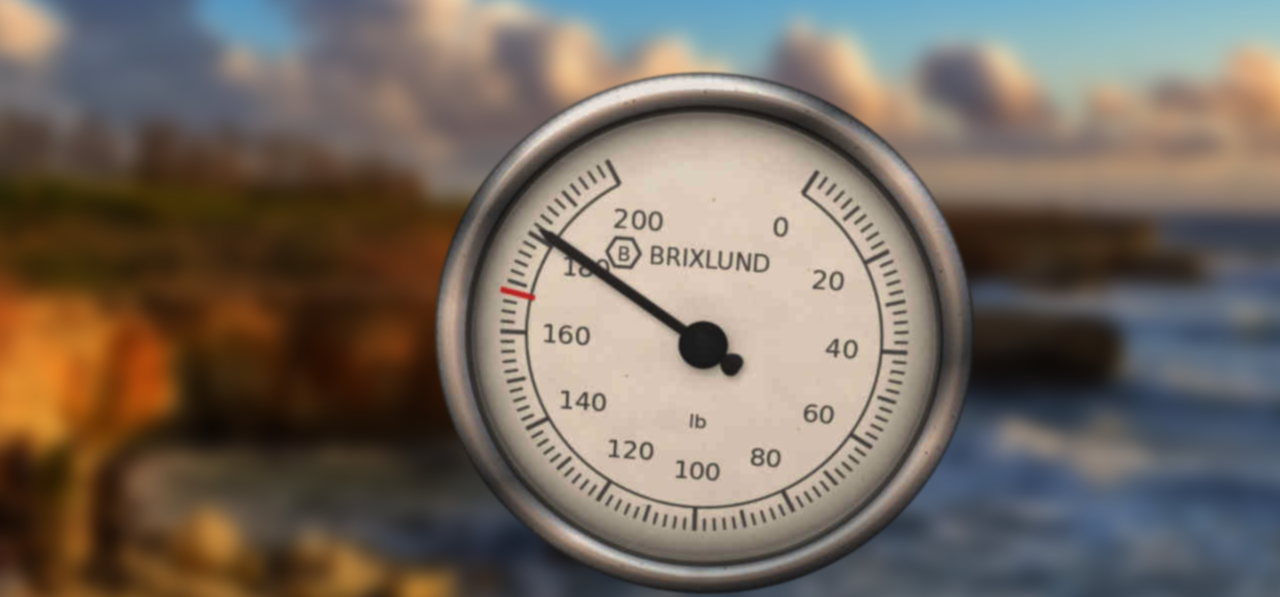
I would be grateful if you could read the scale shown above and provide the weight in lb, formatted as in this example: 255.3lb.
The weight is 182lb
